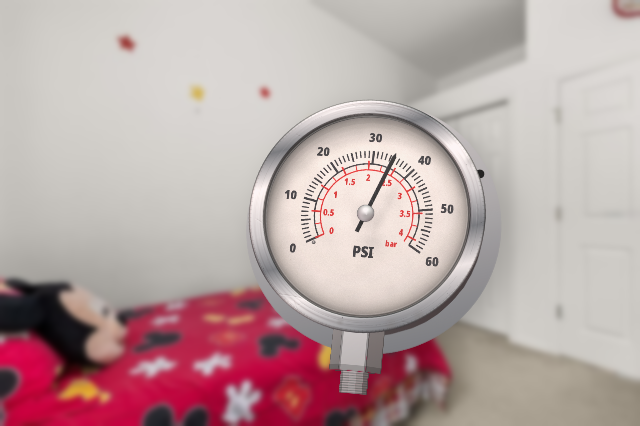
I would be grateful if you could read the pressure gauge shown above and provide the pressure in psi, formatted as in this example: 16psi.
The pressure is 35psi
